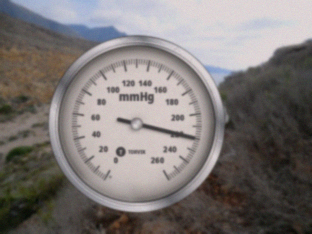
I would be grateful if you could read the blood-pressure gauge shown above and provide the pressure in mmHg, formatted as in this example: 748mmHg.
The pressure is 220mmHg
